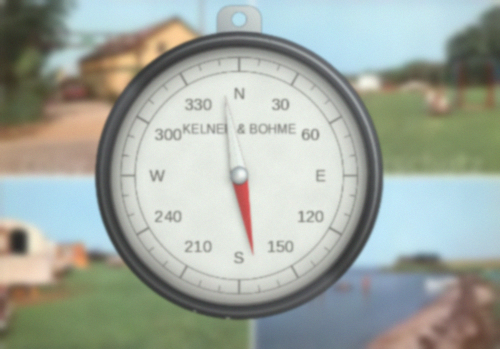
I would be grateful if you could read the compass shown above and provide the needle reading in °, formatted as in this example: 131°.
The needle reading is 170°
